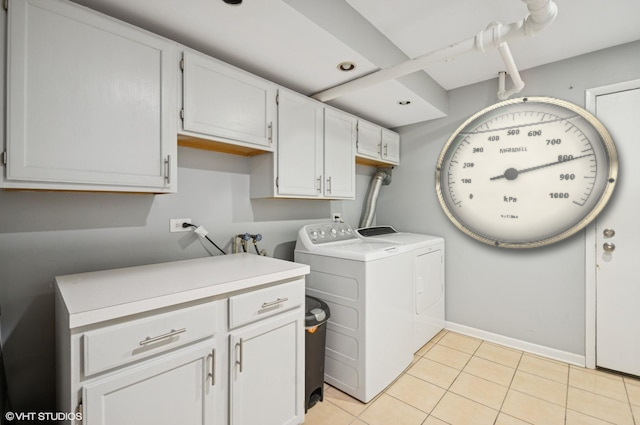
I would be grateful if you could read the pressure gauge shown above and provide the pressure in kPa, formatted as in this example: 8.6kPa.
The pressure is 820kPa
